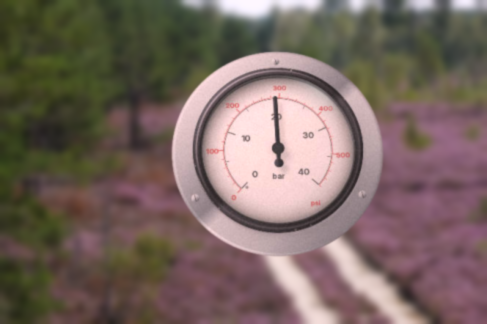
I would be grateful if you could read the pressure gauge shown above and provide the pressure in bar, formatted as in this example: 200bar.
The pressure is 20bar
